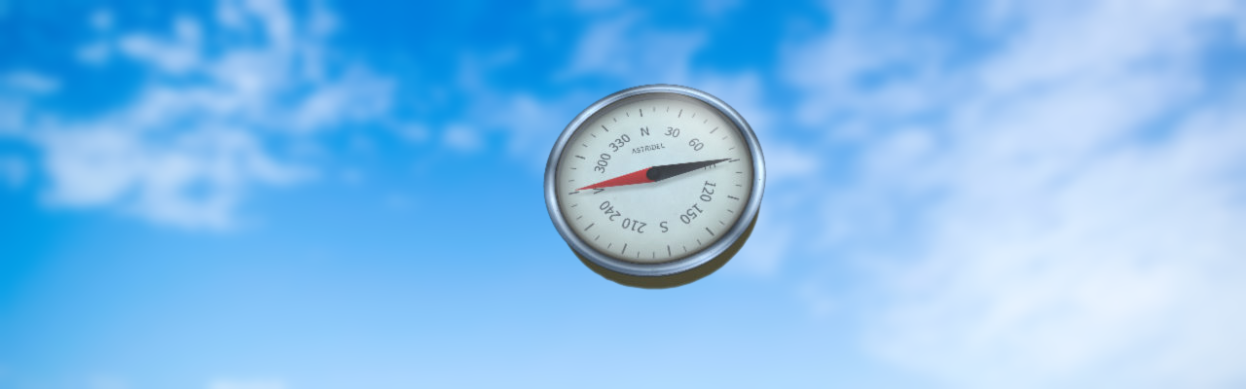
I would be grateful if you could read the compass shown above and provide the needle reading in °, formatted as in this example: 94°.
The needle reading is 270°
